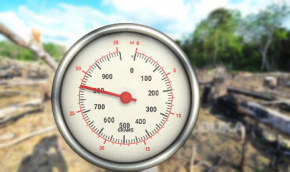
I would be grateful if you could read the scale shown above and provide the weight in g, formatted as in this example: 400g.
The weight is 800g
